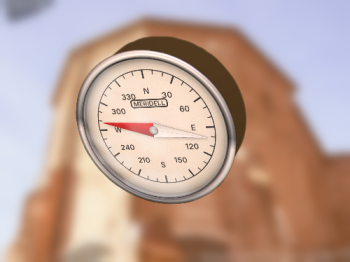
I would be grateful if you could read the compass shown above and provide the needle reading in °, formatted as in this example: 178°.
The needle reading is 280°
